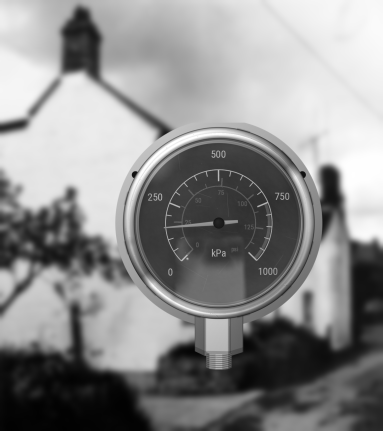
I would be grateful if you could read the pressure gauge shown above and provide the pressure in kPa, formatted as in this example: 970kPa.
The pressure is 150kPa
